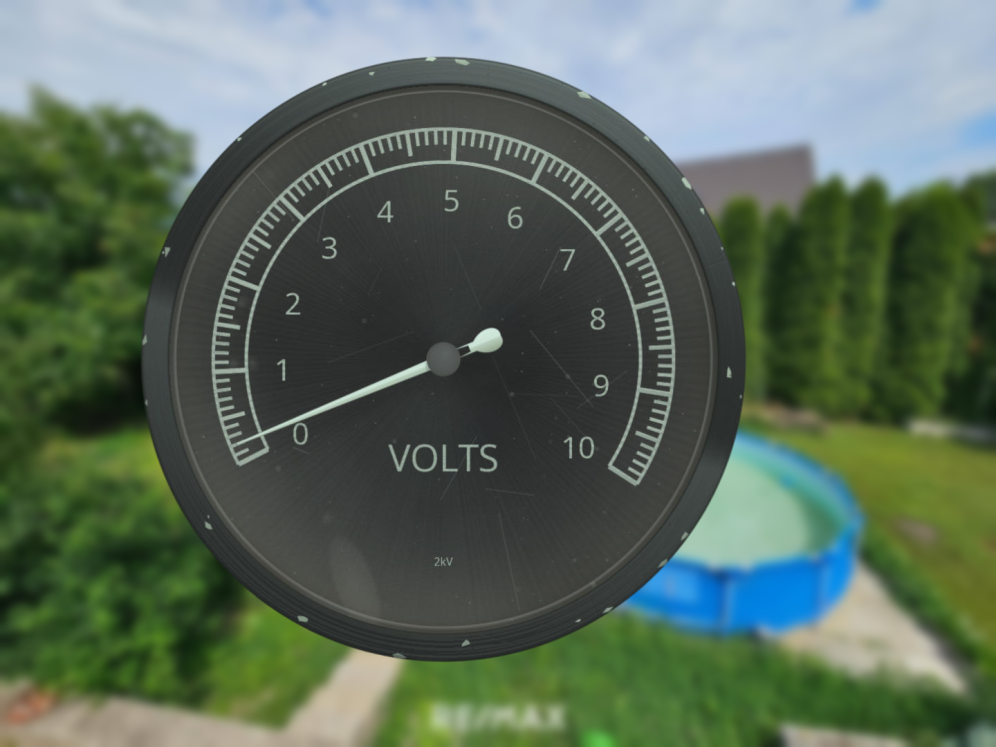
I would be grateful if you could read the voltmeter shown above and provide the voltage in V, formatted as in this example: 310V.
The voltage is 0.2V
